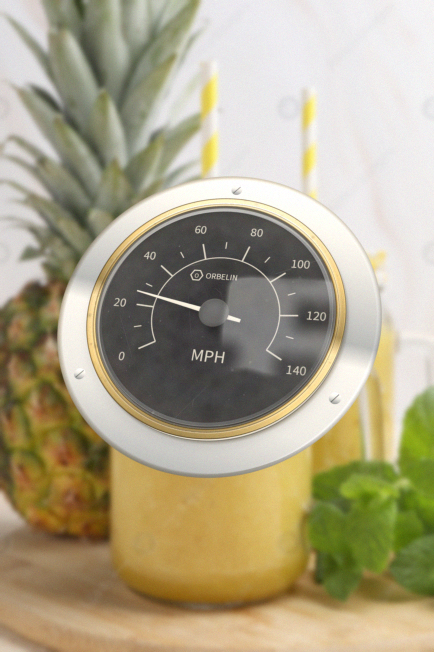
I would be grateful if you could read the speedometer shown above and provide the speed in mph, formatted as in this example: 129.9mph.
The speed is 25mph
